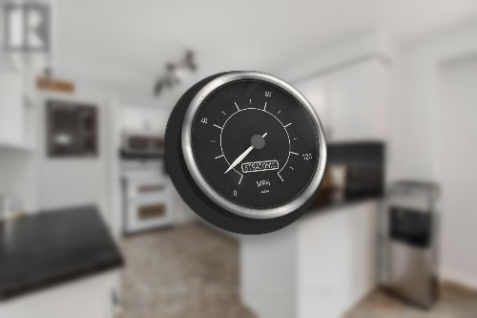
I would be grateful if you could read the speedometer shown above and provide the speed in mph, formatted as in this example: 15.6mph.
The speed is 10mph
